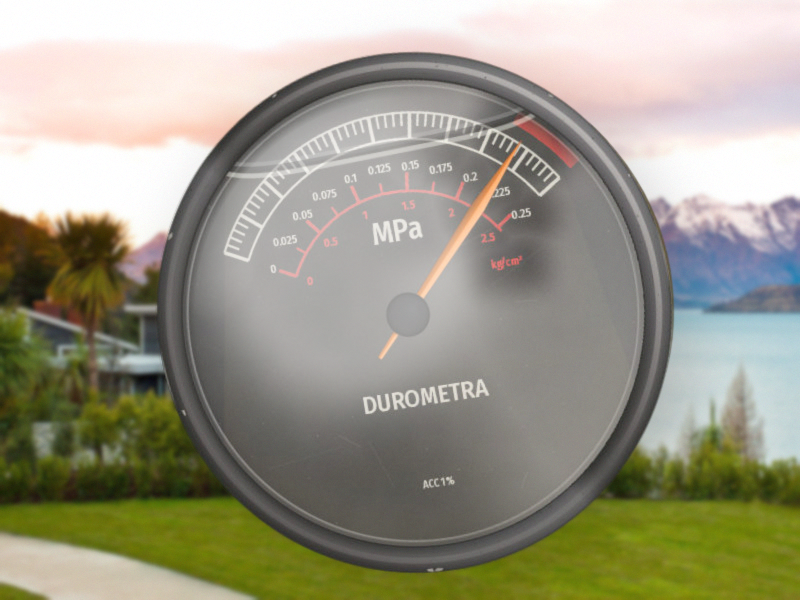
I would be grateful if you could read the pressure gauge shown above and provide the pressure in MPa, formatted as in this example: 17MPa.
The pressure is 0.22MPa
